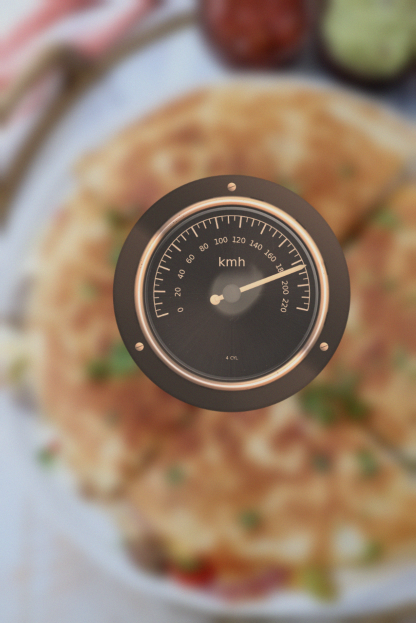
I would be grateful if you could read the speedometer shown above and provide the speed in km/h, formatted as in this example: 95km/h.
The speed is 185km/h
